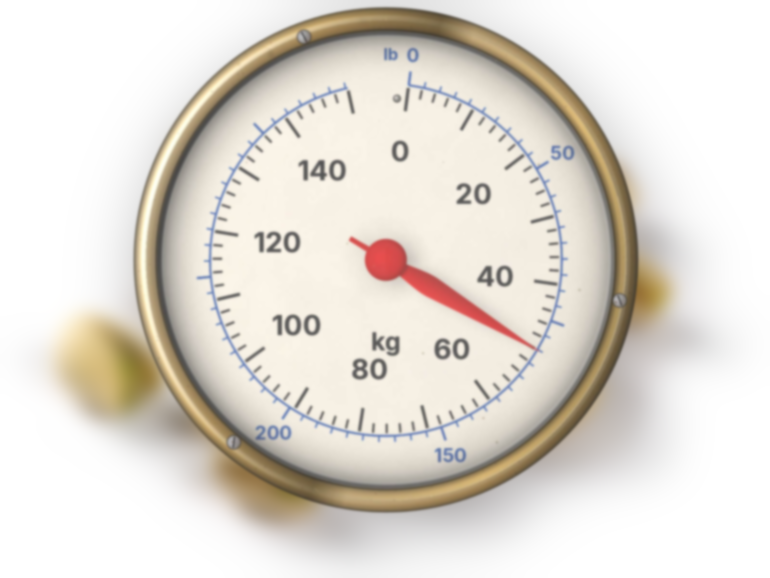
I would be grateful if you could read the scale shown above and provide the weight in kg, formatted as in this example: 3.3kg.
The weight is 50kg
